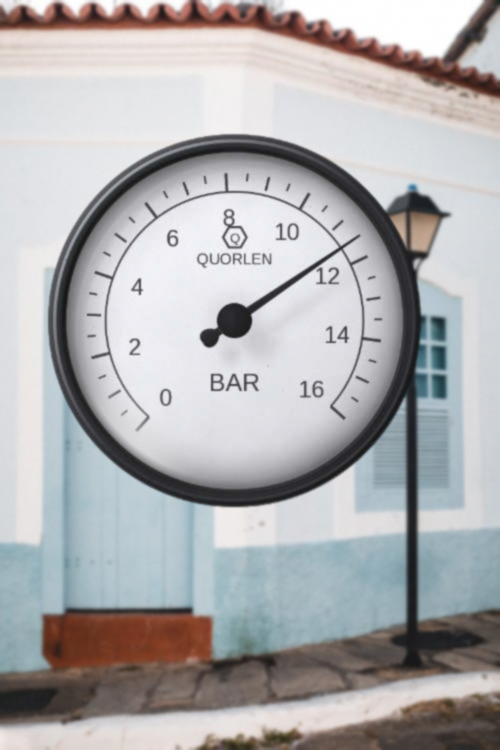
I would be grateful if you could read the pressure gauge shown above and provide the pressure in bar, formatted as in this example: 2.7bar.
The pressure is 11.5bar
